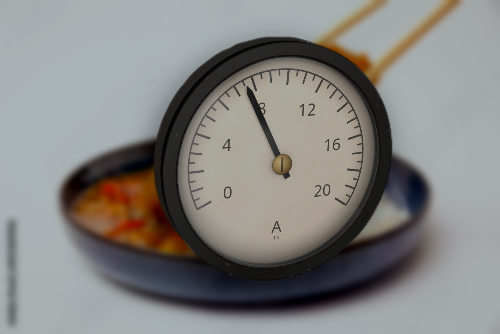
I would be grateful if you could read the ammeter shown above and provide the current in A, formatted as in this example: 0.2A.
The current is 7.5A
